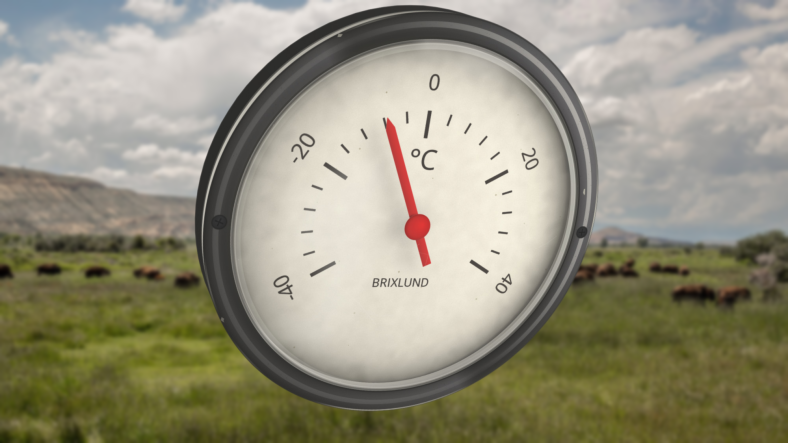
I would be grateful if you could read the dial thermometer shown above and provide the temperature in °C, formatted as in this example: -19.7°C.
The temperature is -8°C
